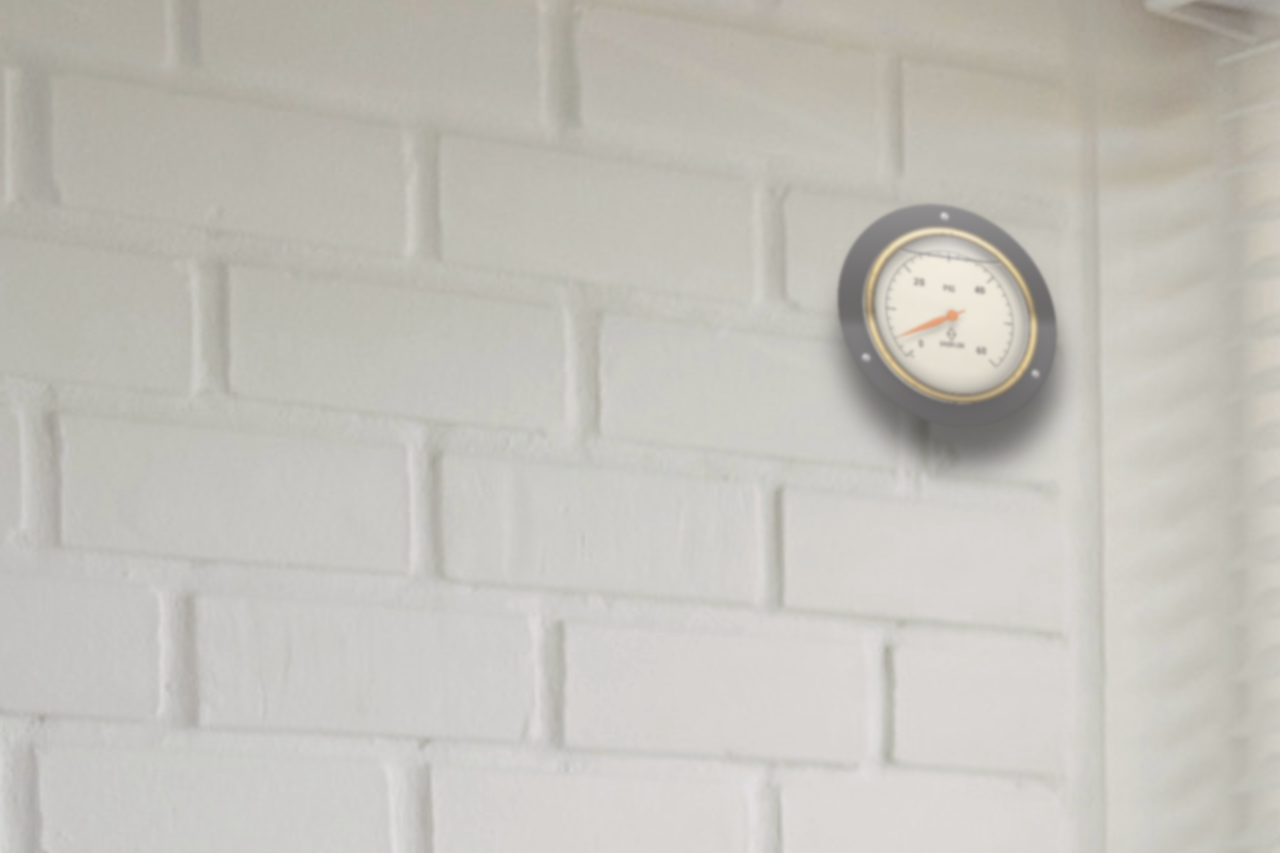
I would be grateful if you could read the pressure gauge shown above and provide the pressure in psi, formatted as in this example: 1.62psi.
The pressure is 4psi
